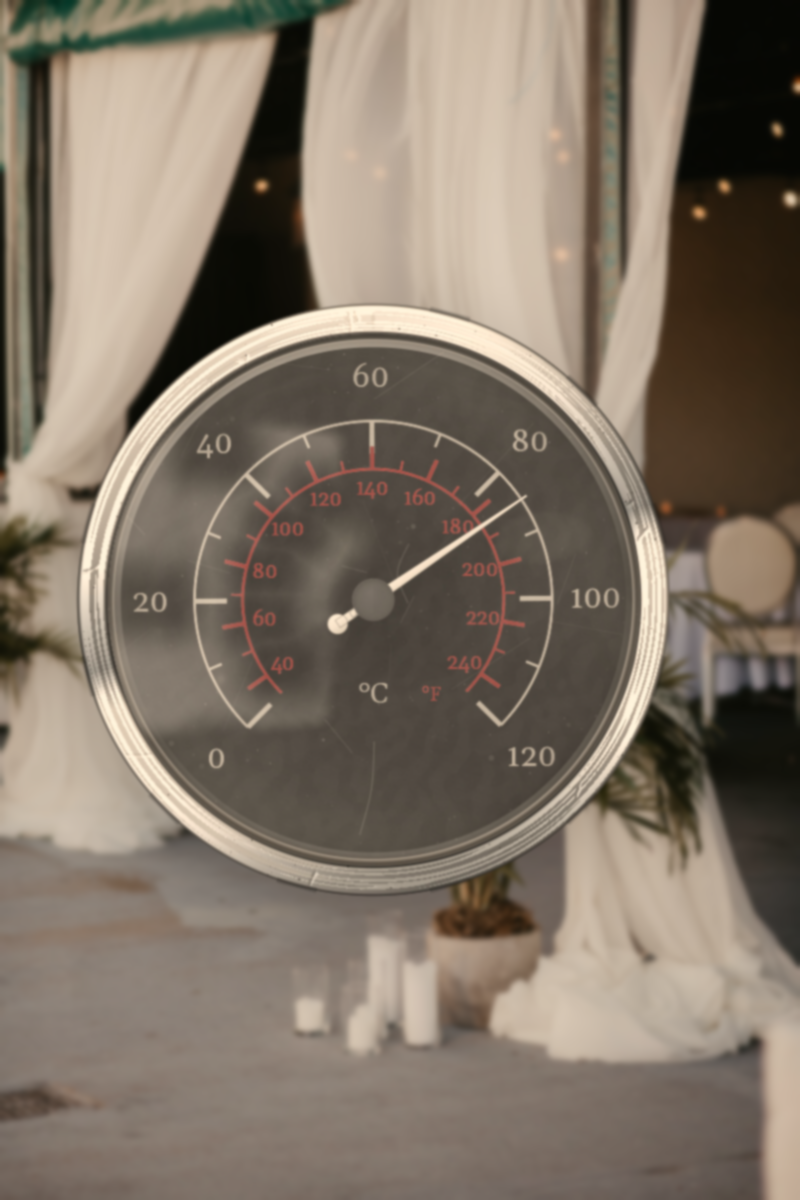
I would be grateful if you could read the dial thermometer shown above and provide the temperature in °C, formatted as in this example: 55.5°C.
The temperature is 85°C
